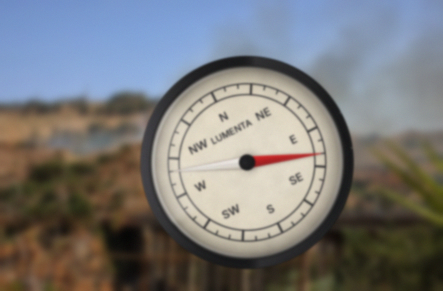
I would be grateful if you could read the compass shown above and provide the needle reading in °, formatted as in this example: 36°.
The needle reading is 110°
